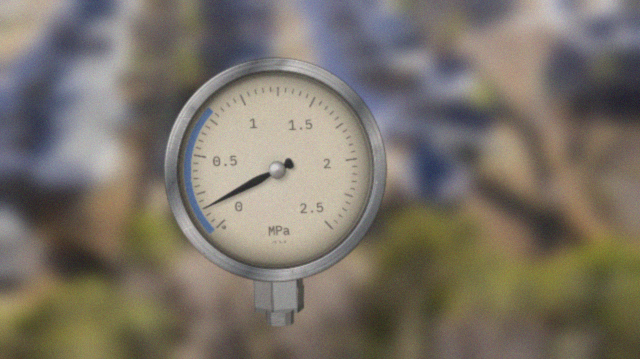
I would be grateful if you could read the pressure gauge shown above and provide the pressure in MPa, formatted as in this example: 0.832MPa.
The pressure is 0.15MPa
